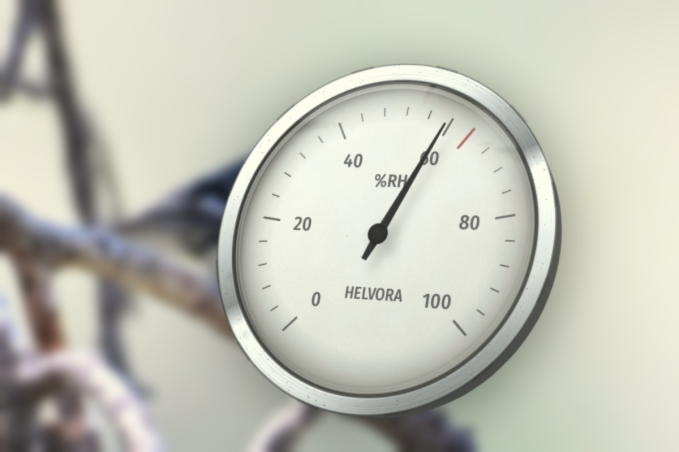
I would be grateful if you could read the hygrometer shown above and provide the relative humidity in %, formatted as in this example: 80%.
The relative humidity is 60%
